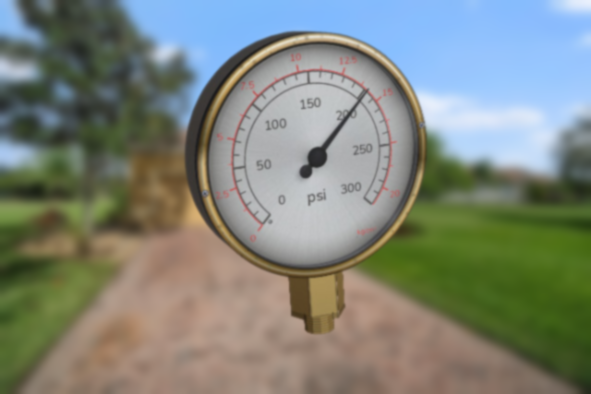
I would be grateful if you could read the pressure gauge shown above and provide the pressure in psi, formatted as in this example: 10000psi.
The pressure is 200psi
